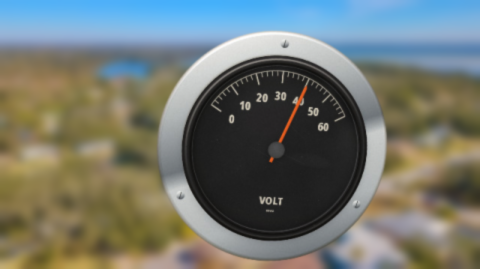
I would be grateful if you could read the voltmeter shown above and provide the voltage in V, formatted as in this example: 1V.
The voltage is 40V
